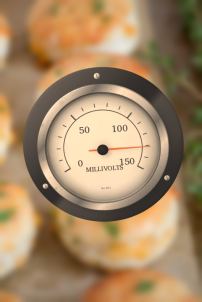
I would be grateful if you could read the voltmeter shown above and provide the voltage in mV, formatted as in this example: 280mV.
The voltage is 130mV
